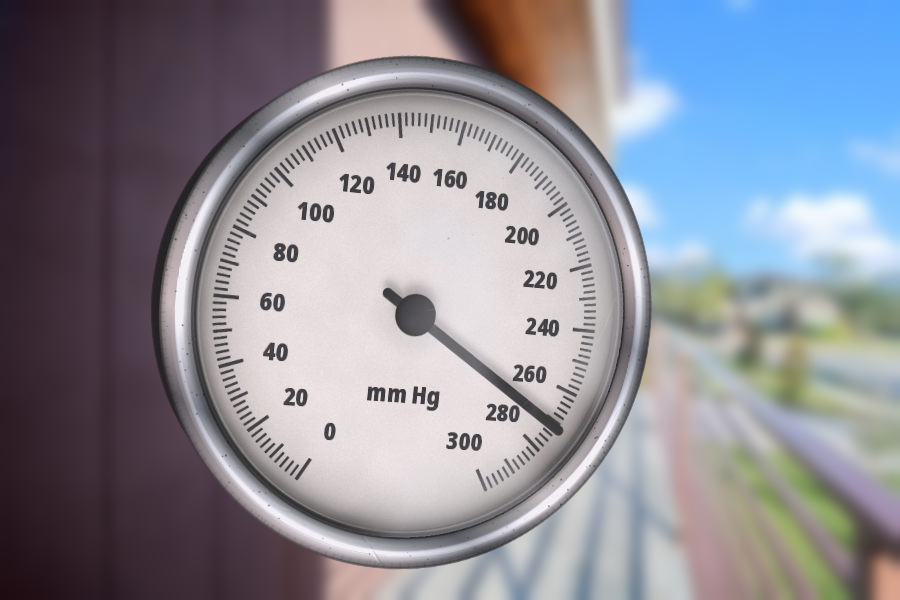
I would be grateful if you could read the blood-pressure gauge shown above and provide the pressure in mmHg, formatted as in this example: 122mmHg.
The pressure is 272mmHg
